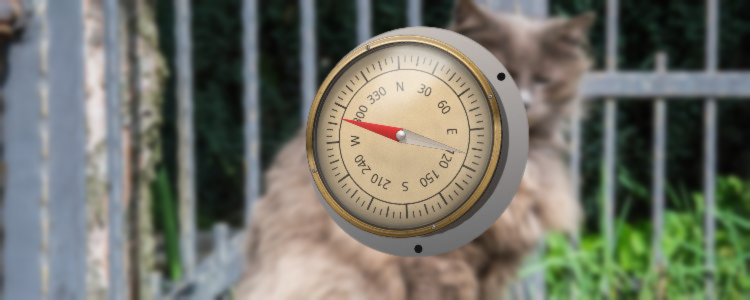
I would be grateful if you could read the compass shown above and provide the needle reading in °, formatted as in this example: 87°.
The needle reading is 290°
